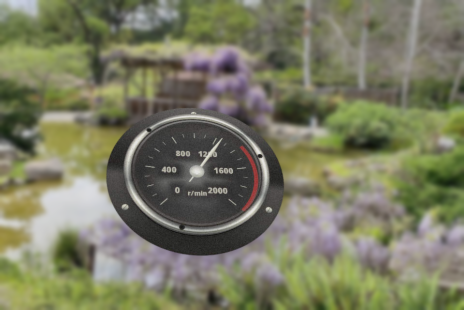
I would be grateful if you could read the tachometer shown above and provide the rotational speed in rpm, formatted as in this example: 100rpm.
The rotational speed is 1250rpm
